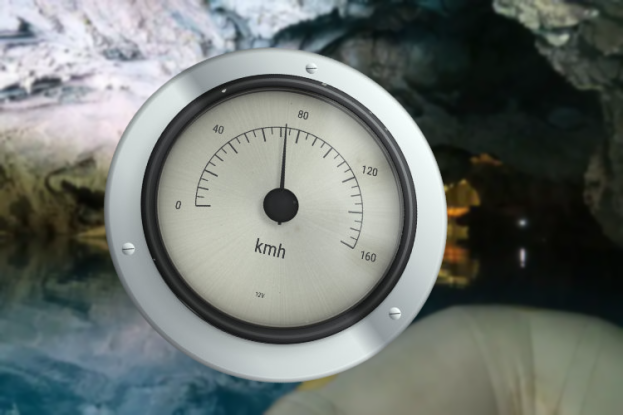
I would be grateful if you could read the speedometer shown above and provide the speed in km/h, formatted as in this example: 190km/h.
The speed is 72.5km/h
